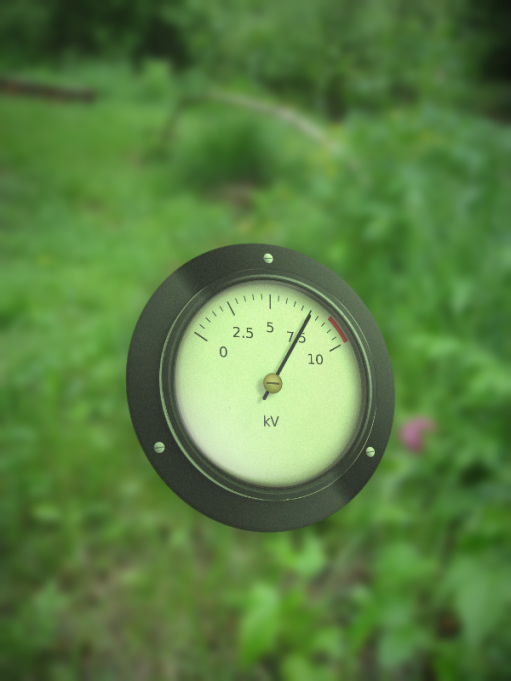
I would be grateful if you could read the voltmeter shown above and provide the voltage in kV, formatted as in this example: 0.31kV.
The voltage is 7.5kV
